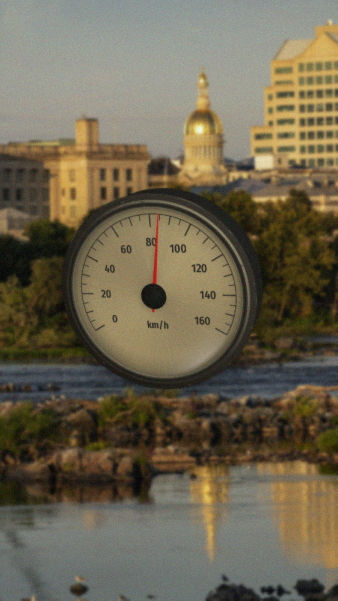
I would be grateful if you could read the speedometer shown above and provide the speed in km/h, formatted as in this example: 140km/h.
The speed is 85km/h
